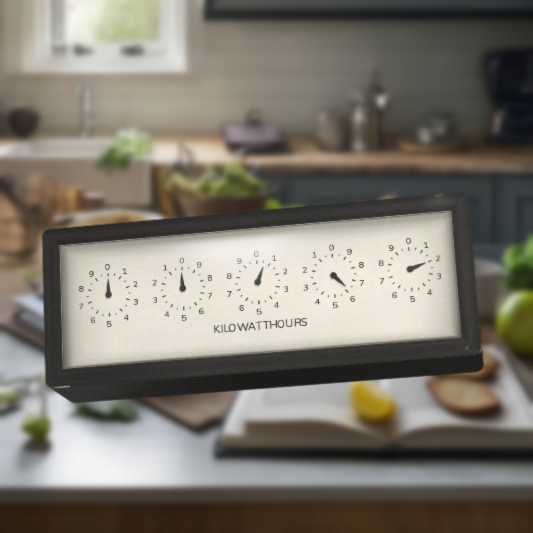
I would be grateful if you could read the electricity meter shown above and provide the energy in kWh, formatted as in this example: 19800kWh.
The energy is 62kWh
